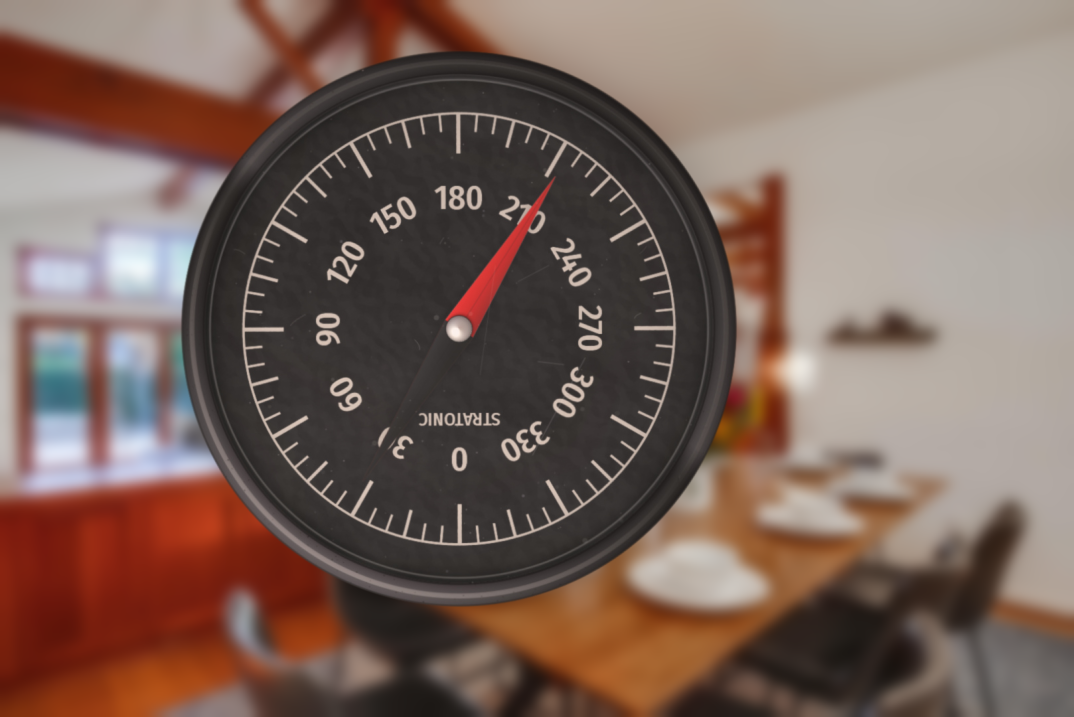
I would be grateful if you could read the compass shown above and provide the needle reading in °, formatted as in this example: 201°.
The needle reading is 212.5°
